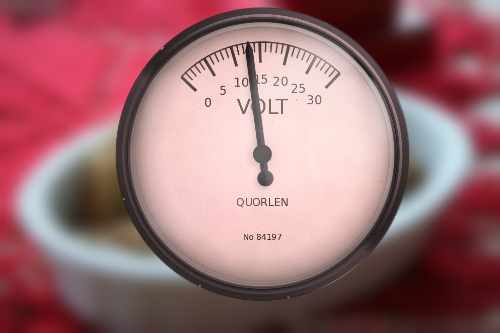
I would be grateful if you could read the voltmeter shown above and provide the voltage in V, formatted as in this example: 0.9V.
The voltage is 13V
